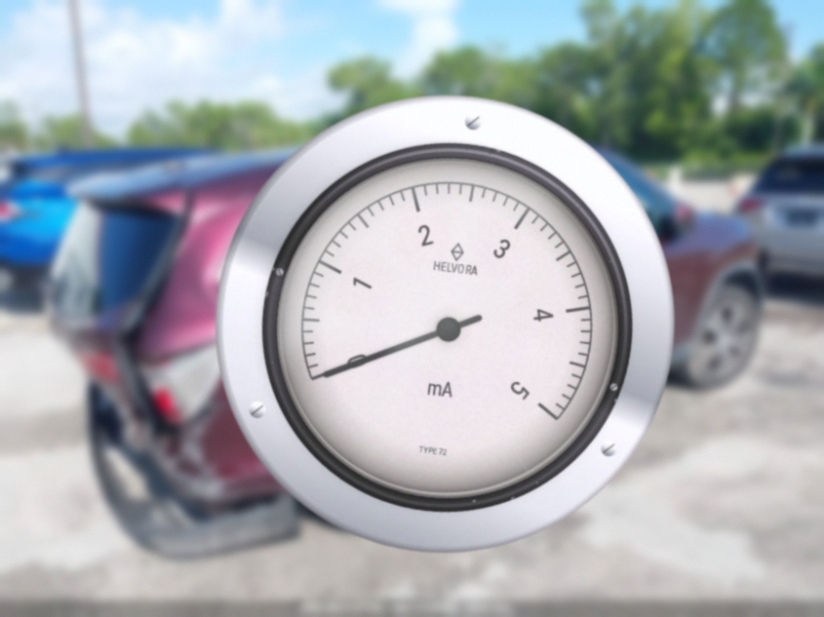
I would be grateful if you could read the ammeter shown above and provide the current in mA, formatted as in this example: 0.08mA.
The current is 0mA
